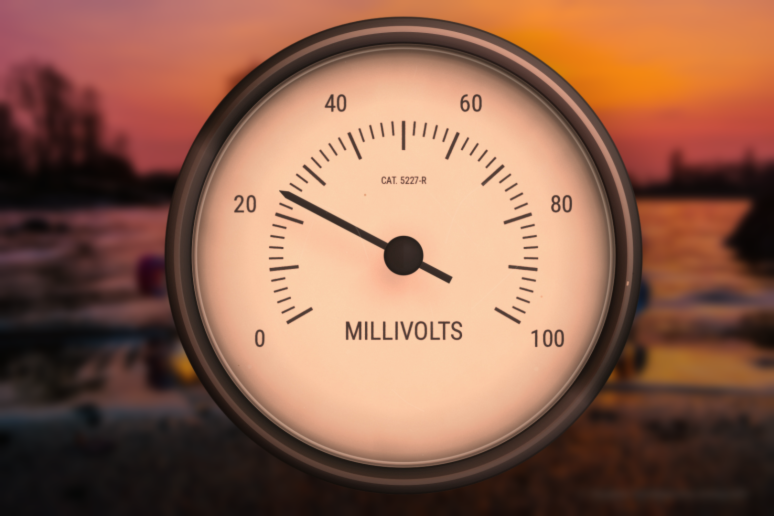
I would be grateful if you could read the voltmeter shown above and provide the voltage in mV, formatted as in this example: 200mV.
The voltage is 24mV
